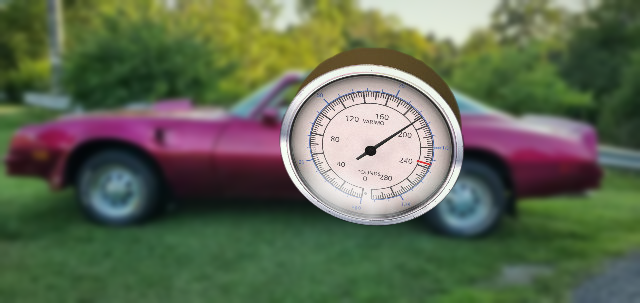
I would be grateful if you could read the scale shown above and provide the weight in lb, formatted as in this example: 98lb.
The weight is 190lb
